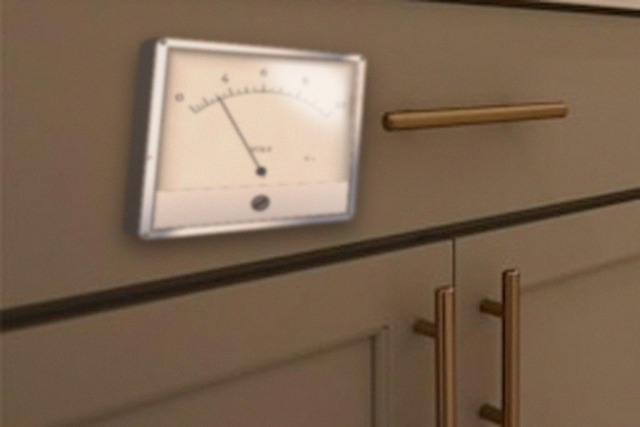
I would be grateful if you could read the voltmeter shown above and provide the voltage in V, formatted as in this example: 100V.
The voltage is 3V
